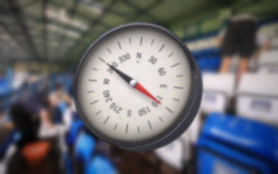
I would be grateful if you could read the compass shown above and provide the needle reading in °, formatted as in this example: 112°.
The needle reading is 120°
